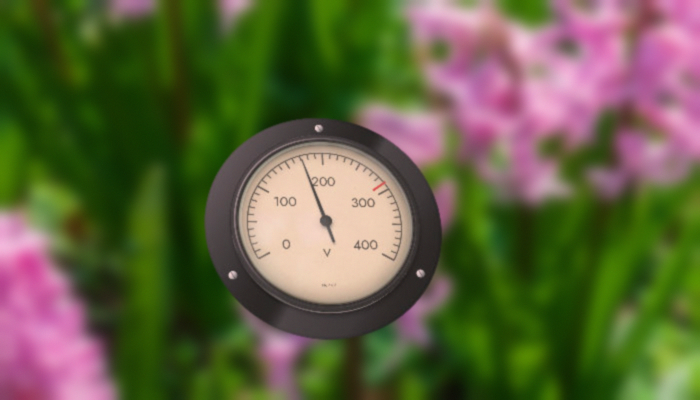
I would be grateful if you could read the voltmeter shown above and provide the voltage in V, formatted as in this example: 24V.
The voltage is 170V
